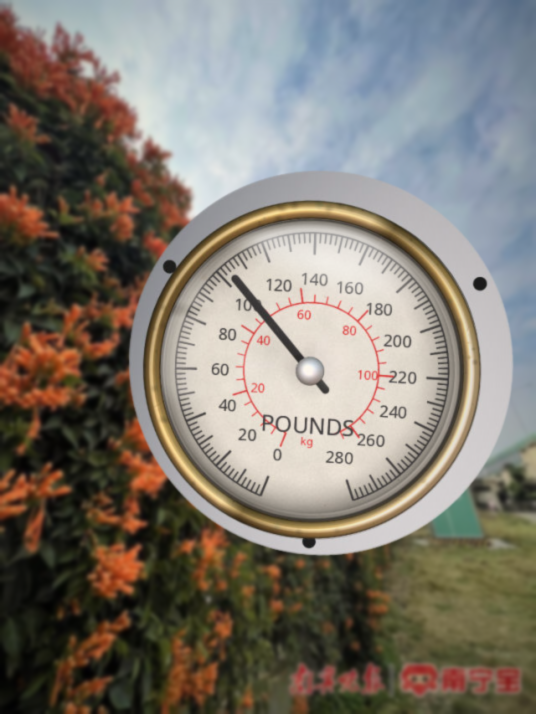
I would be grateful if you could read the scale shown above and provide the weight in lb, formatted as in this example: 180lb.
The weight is 104lb
